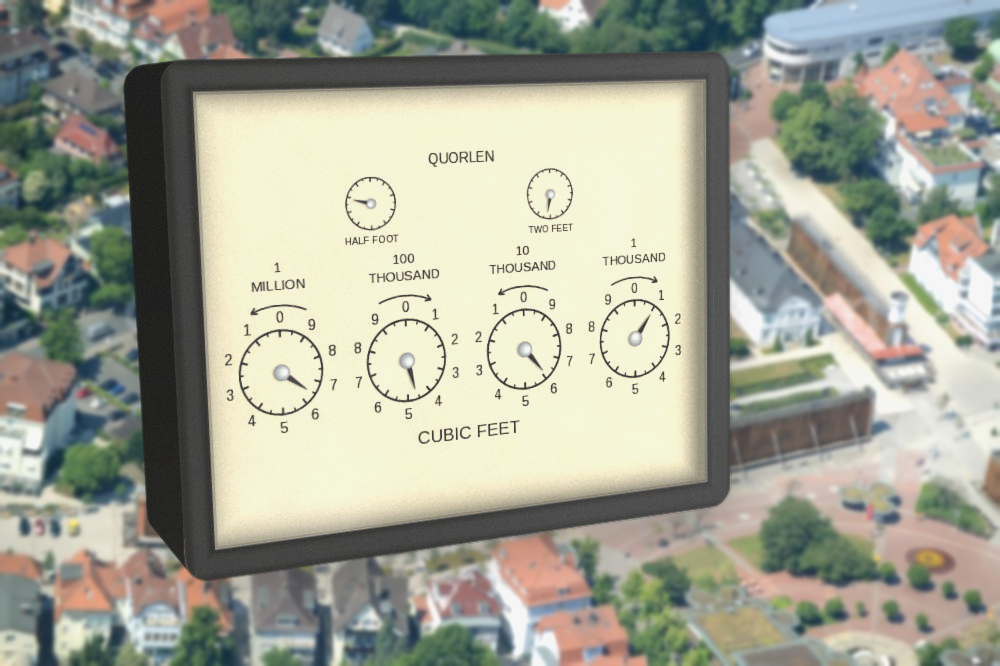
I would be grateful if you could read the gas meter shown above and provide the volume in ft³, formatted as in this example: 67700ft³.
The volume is 646100ft³
